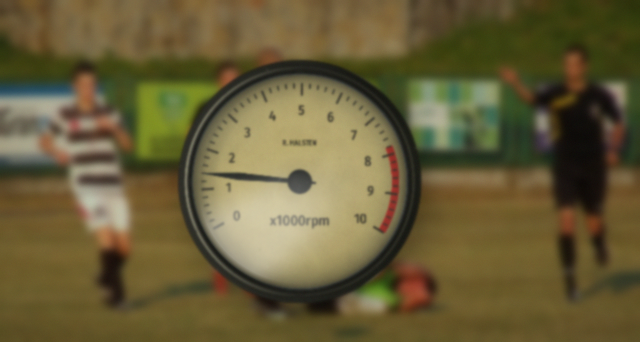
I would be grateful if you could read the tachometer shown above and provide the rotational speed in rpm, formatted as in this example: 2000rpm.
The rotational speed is 1400rpm
